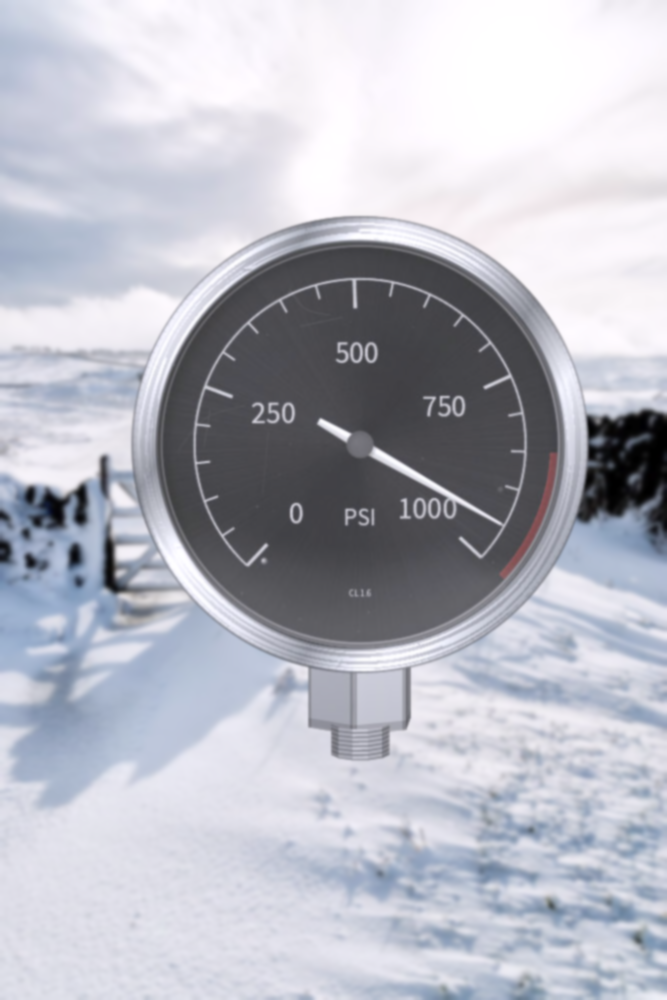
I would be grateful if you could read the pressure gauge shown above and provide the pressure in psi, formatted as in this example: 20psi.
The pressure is 950psi
